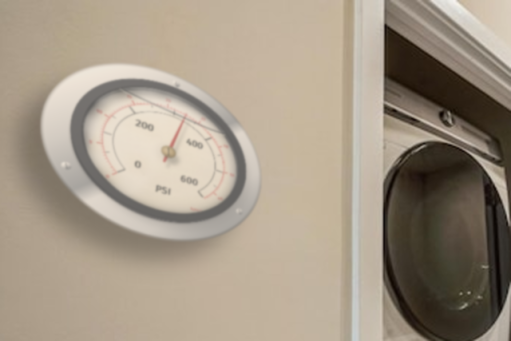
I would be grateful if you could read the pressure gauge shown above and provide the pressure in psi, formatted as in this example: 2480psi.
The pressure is 325psi
